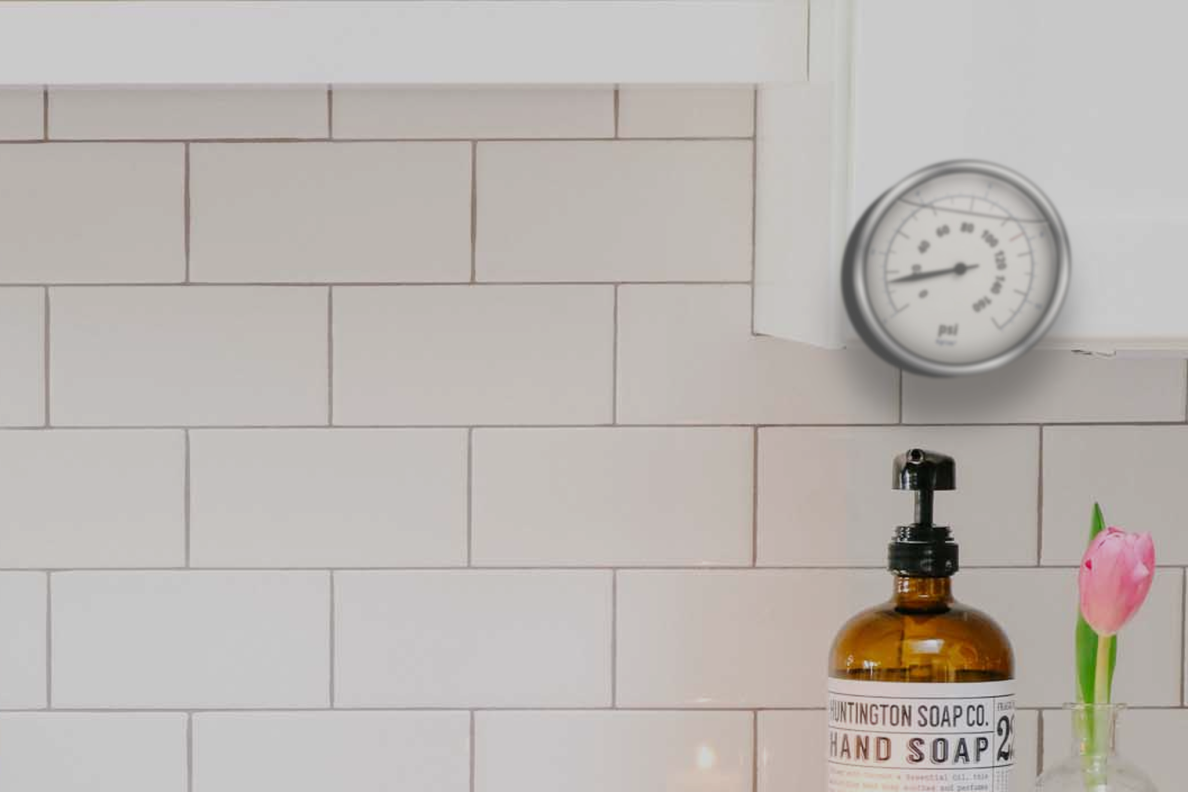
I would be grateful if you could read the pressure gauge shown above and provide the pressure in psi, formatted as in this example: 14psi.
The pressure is 15psi
